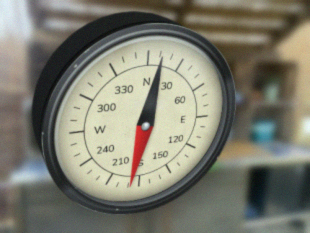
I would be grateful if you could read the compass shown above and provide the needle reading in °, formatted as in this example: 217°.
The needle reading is 190°
